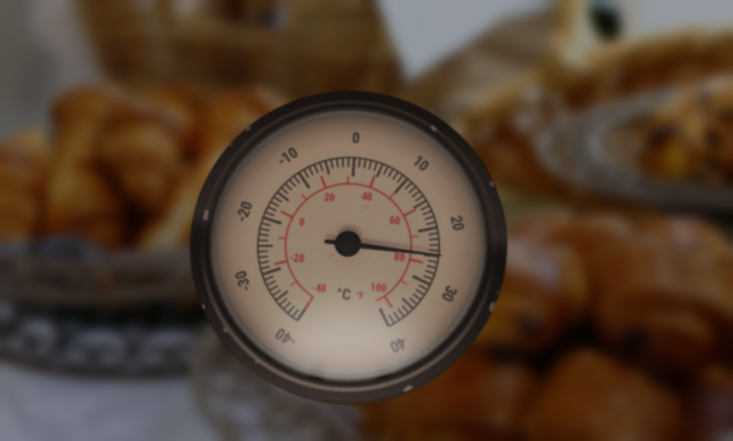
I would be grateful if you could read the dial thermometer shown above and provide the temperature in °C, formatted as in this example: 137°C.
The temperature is 25°C
